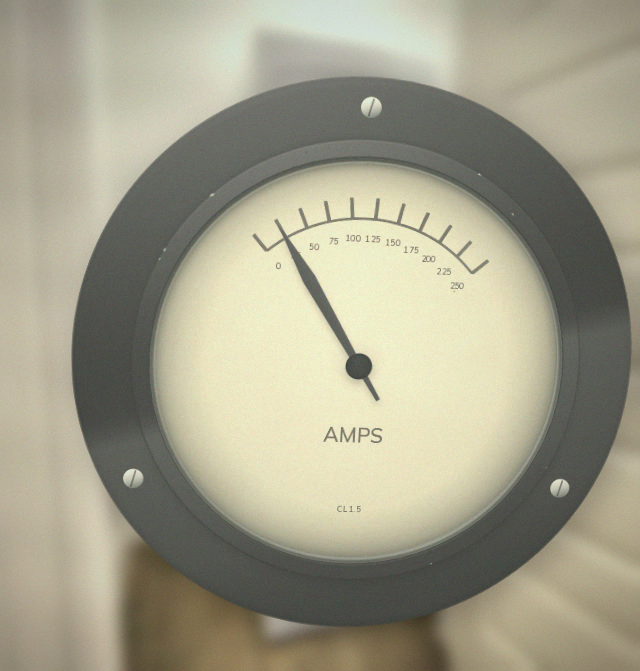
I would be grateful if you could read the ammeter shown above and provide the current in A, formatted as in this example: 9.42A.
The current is 25A
